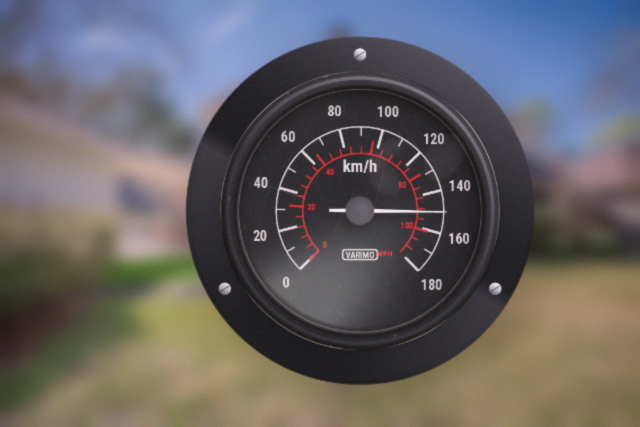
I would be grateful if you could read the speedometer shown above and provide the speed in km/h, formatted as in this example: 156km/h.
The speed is 150km/h
